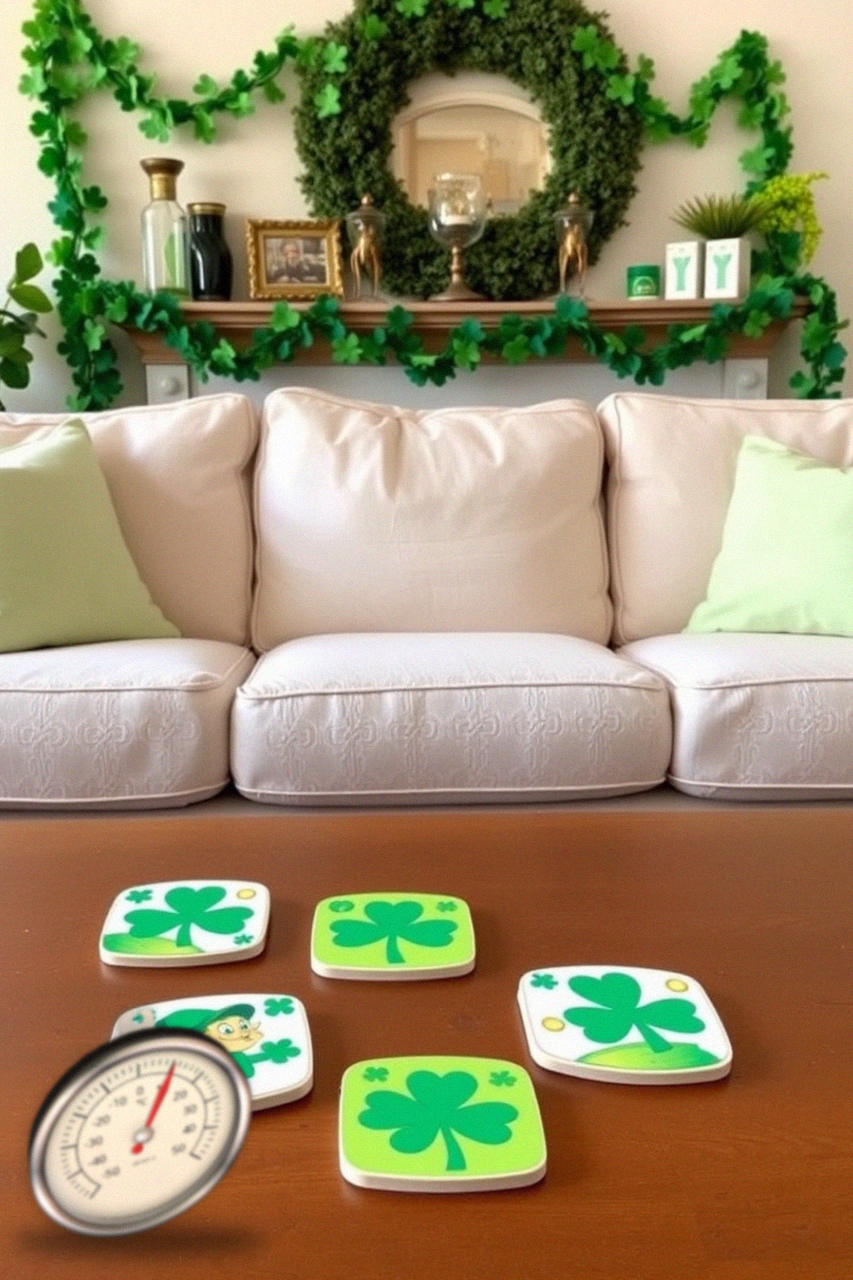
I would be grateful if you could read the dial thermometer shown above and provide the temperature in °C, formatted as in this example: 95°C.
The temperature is 10°C
